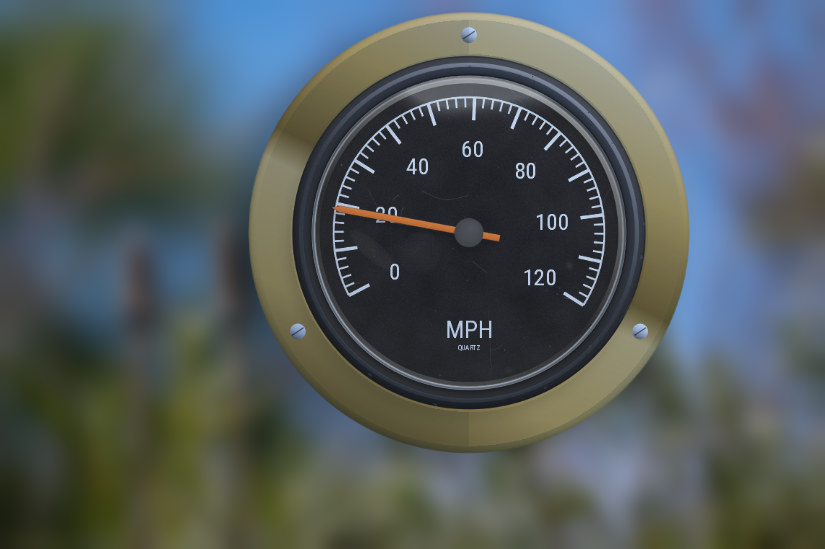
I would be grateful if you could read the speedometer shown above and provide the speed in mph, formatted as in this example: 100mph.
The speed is 19mph
